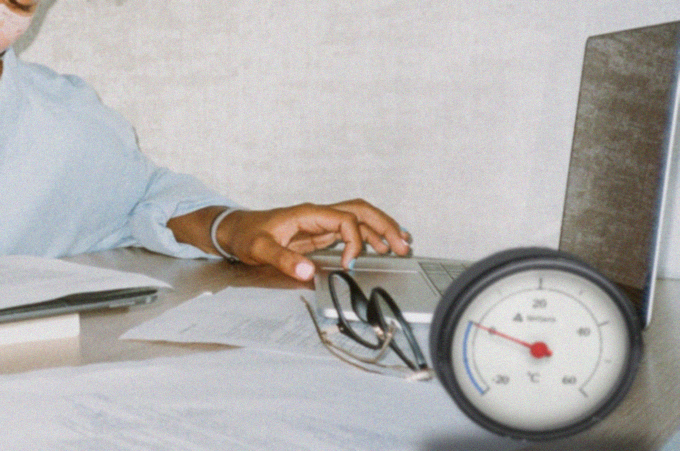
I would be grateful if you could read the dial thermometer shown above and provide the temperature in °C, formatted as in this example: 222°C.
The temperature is 0°C
